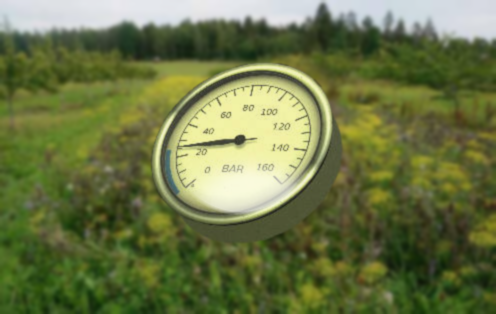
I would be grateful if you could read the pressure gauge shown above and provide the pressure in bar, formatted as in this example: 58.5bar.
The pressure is 25bar
